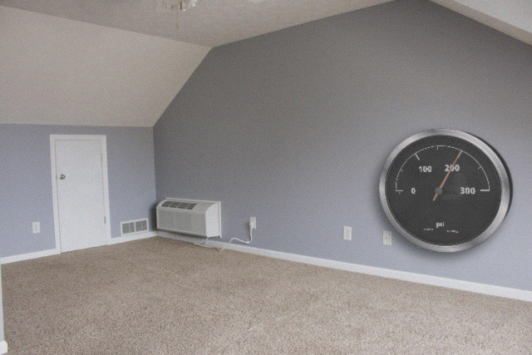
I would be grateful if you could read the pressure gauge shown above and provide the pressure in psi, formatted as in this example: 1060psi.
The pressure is 200psi
